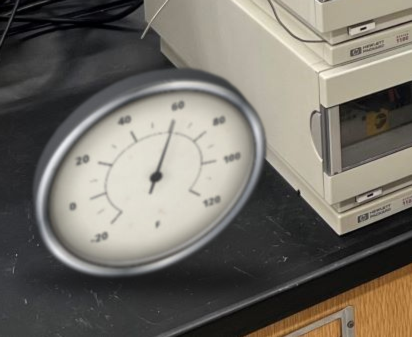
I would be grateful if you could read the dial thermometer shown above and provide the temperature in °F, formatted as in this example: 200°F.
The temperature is 60°F
